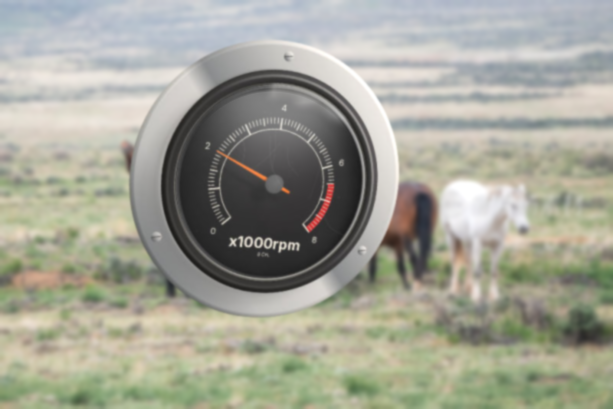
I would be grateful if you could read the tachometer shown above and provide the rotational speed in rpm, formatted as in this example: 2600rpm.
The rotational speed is 2000rpm
